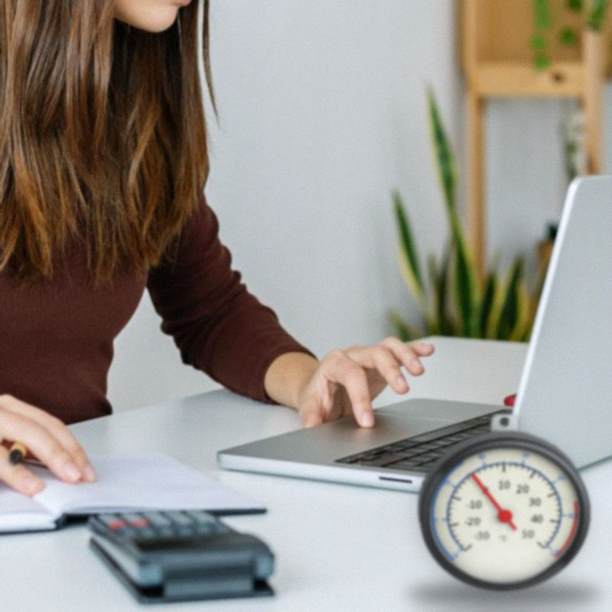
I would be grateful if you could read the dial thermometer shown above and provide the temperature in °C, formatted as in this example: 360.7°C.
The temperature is 0°C
